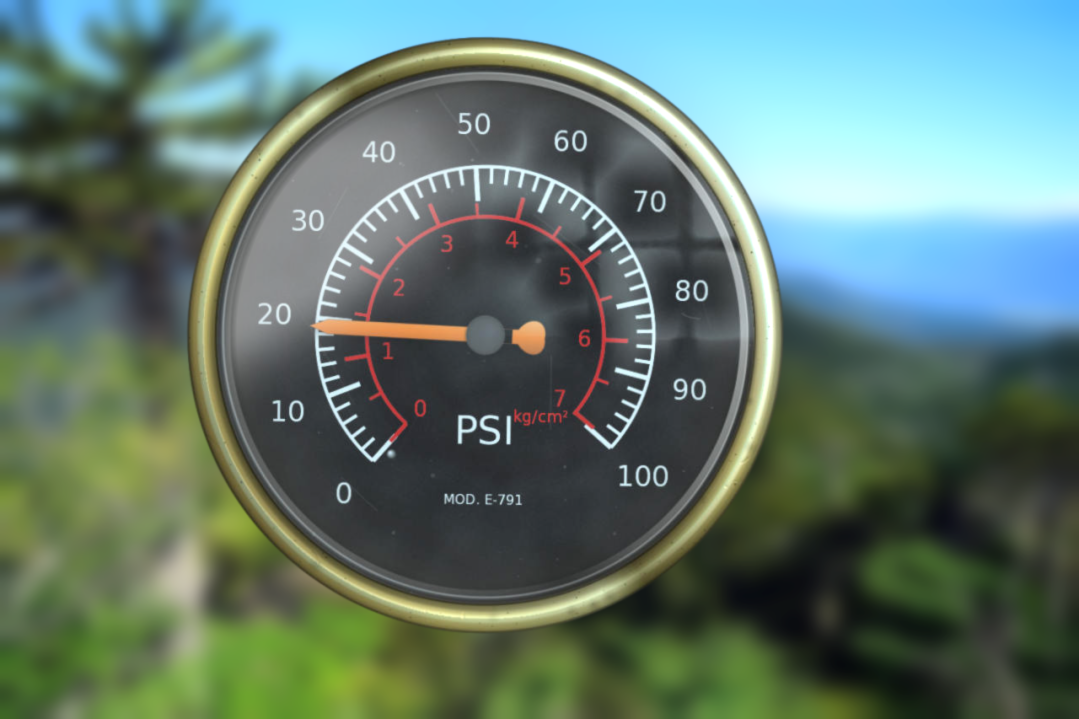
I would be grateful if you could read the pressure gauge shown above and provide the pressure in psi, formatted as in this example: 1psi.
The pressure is 19psi
